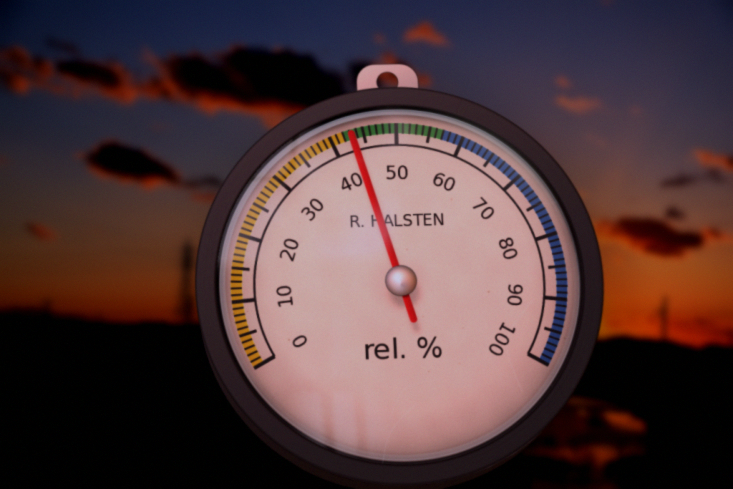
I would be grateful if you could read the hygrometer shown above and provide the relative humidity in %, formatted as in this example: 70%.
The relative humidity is 43%
